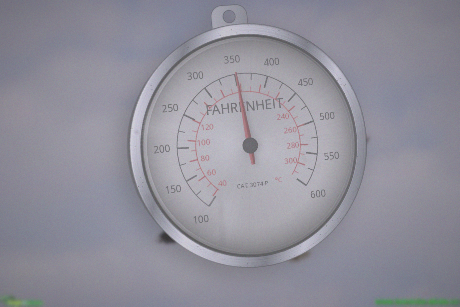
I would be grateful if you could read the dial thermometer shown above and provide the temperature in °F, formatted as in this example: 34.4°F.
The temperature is 350°F
